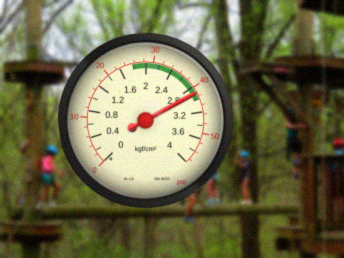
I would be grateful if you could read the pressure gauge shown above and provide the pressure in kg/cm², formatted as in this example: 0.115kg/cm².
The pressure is 2.9kg/cm²
